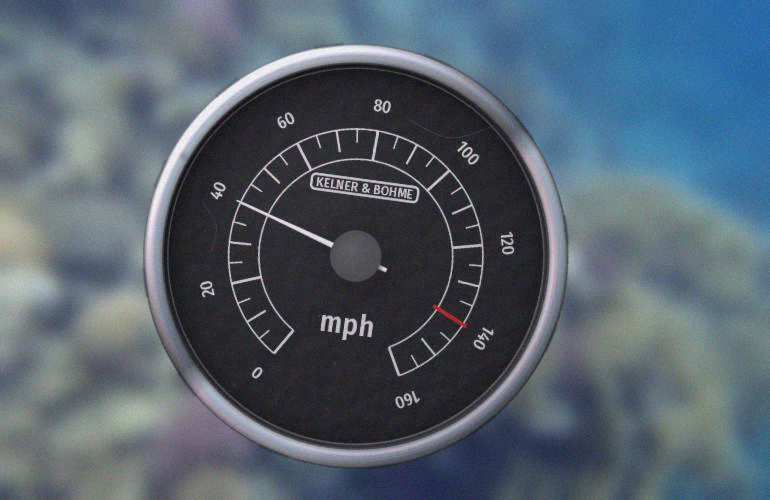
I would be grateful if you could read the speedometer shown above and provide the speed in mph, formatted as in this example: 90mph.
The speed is 40mph
